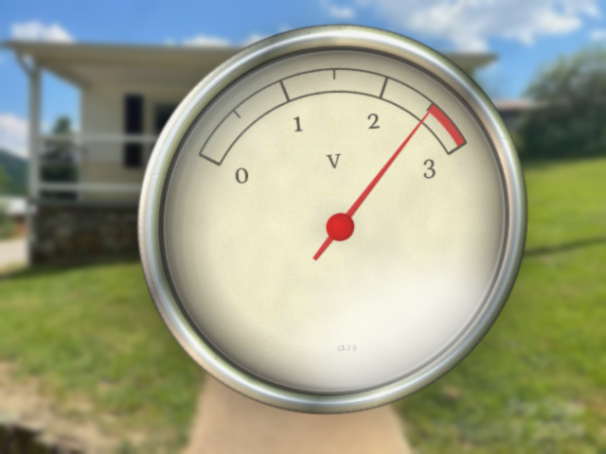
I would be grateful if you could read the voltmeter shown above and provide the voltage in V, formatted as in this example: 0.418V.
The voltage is 2.5V
